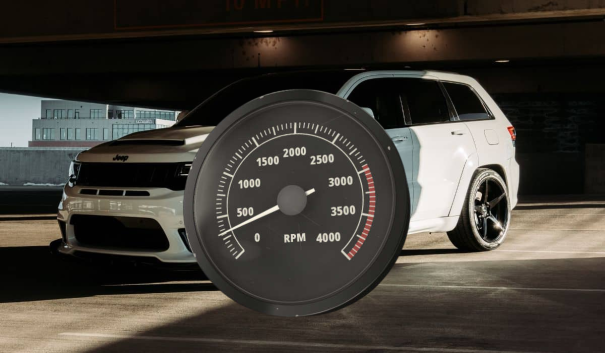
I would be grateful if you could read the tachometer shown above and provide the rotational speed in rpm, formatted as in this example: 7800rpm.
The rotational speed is 300rpm
